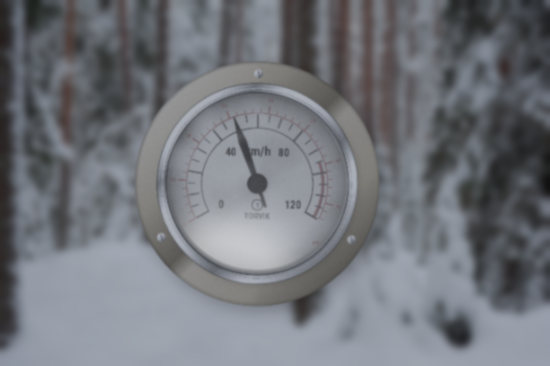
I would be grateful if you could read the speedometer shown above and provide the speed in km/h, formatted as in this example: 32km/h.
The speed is 50km/h
